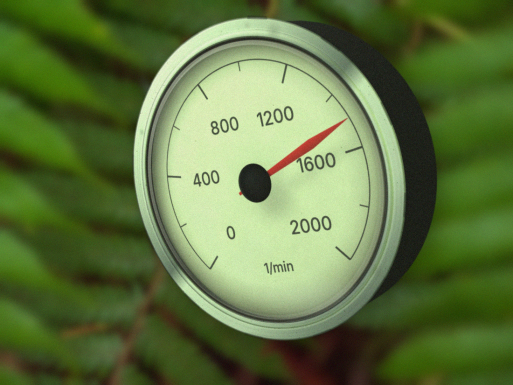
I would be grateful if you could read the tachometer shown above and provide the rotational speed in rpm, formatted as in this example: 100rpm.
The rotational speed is 1500rpm
